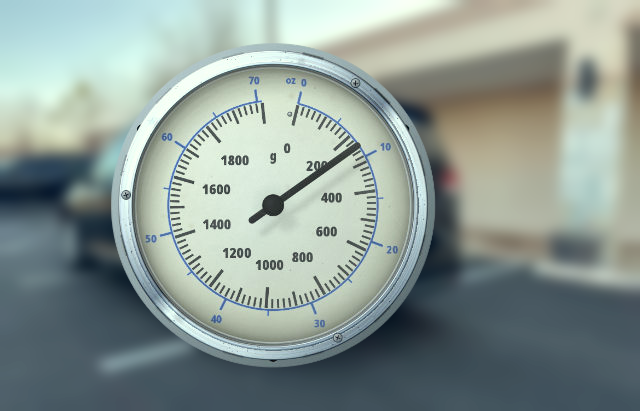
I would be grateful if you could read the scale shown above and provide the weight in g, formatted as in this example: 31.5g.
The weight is 240g
